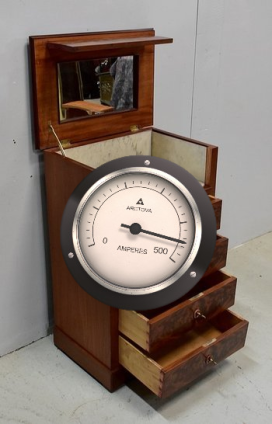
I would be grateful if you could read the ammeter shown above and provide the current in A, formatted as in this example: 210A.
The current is 450A
